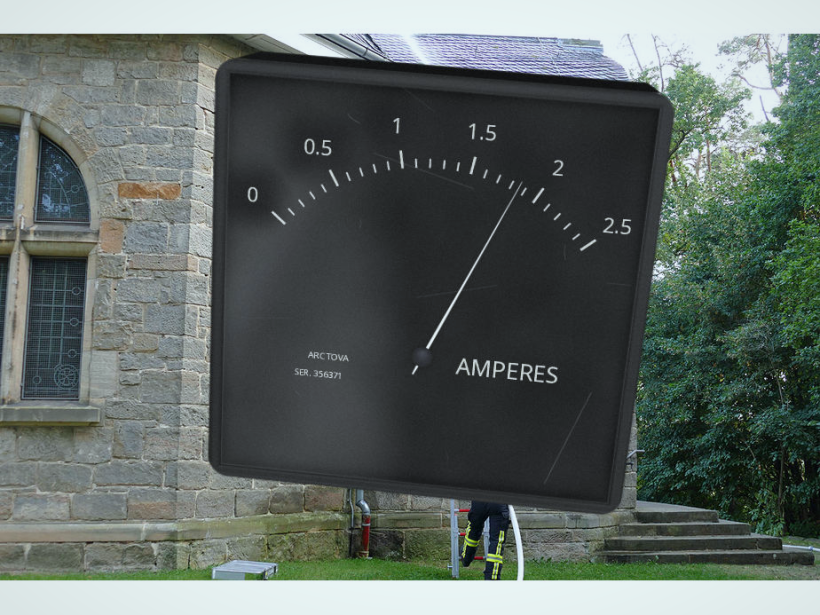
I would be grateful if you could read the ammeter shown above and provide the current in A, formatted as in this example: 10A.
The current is 1.85A
